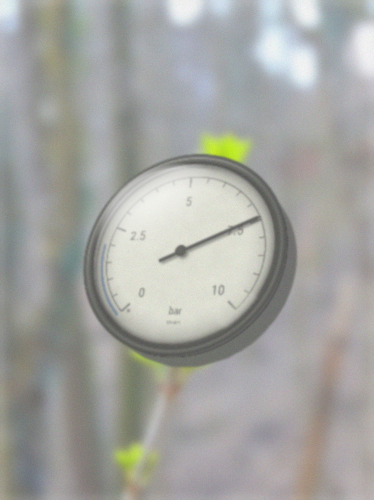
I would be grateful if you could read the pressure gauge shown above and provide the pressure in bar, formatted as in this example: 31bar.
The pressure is 7.5bar
